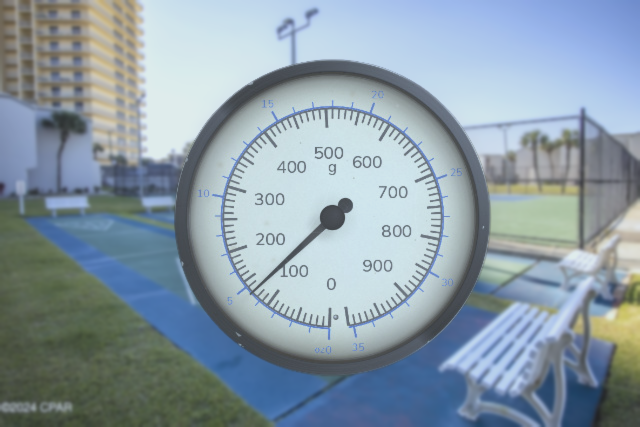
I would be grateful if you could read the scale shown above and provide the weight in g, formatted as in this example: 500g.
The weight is 130g
